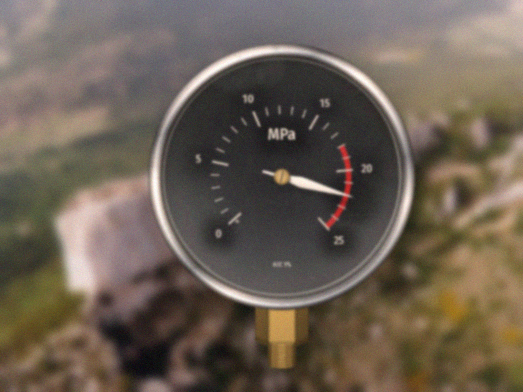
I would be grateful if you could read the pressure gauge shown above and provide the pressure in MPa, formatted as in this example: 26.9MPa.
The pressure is 22MPa
